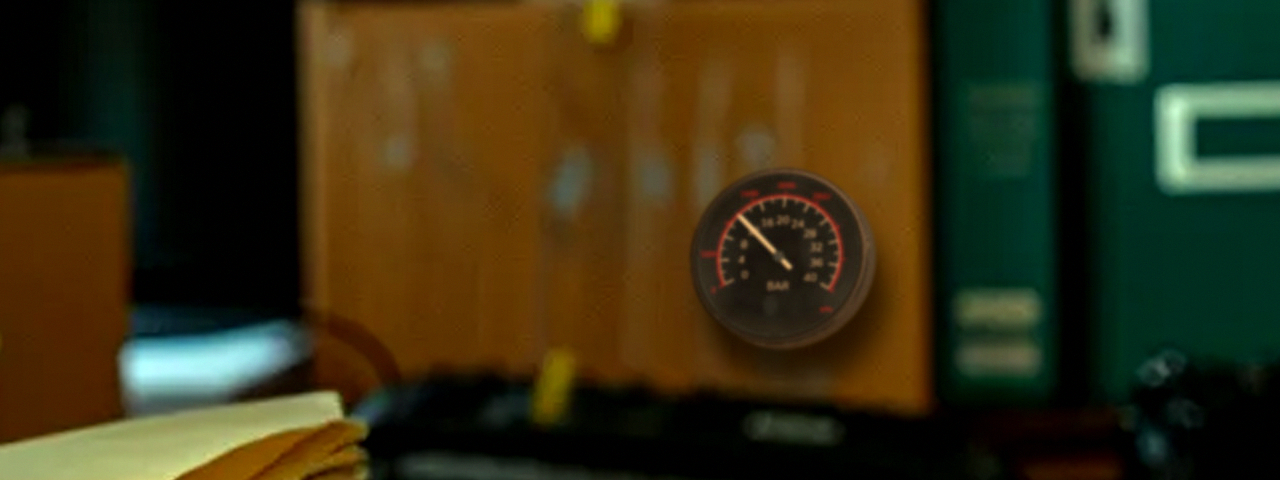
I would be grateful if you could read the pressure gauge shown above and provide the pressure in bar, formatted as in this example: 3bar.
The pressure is 12bar
